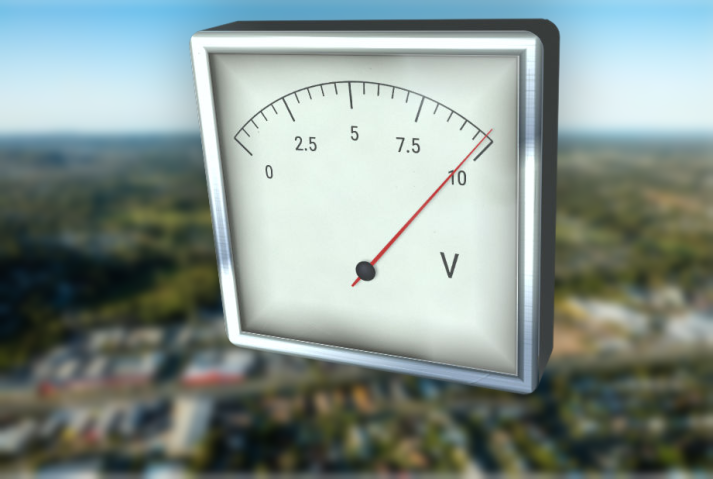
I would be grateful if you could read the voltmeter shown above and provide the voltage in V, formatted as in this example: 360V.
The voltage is 9.75V
